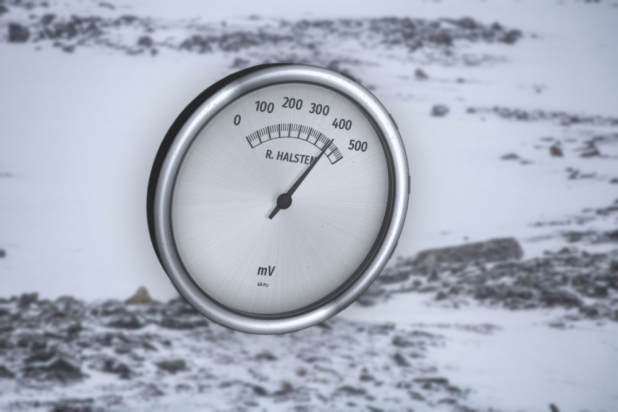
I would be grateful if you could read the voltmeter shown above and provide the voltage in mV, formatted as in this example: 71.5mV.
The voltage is 400mV
